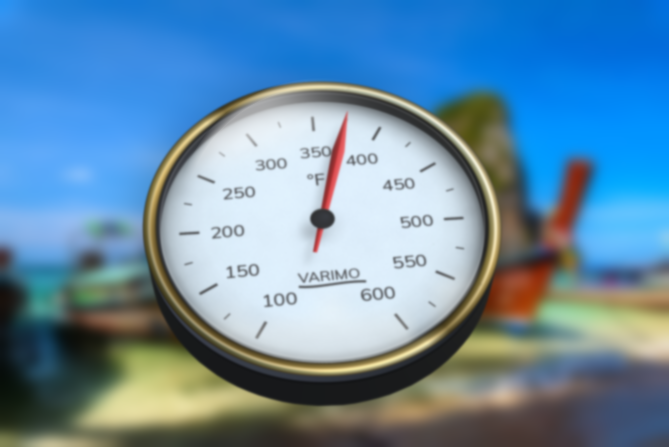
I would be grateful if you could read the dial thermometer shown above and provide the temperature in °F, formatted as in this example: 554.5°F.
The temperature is 375°F
